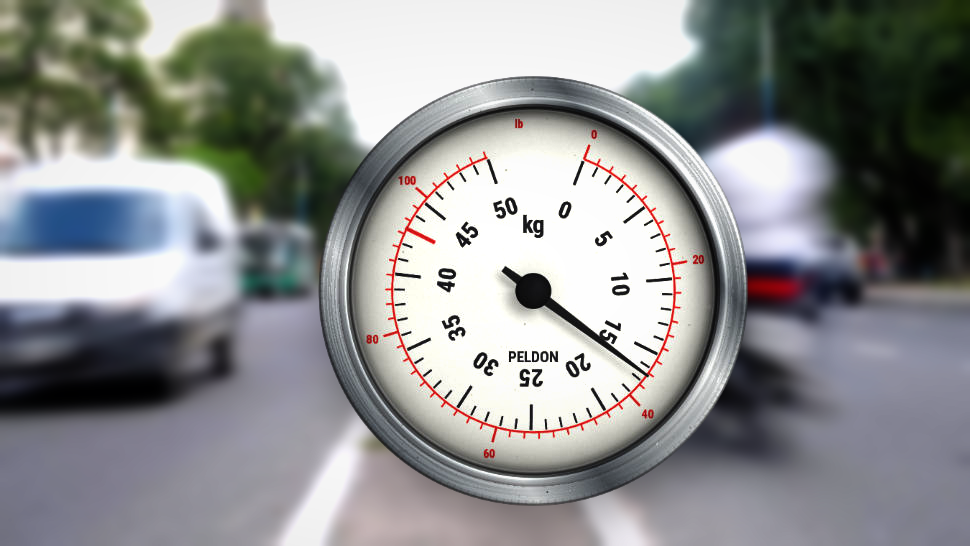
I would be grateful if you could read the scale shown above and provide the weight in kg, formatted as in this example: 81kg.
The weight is 16.5kg
